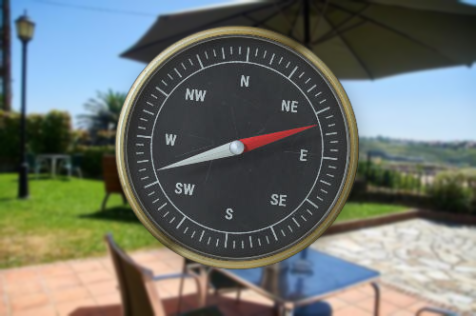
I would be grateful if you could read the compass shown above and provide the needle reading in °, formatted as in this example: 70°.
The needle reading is 67.5°
